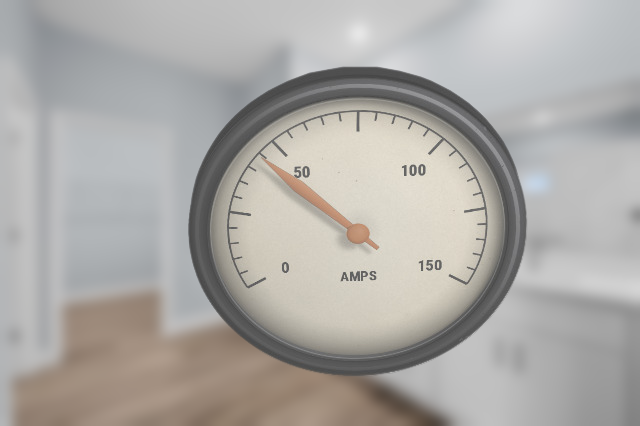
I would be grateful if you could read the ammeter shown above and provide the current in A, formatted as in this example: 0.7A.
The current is 45A
